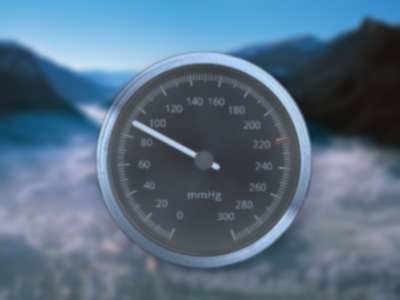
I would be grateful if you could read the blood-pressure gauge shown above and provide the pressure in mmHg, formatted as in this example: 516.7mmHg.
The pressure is 90mmHg
